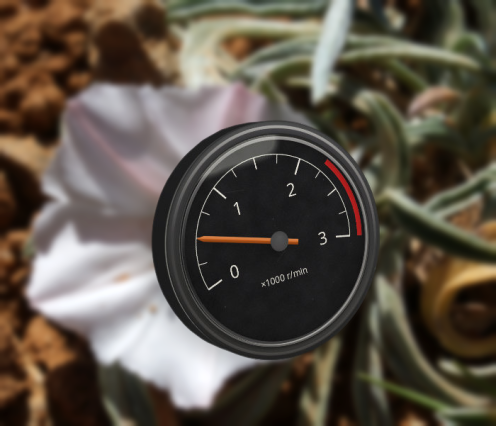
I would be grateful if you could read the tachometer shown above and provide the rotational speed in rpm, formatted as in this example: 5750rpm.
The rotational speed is 500rpm
